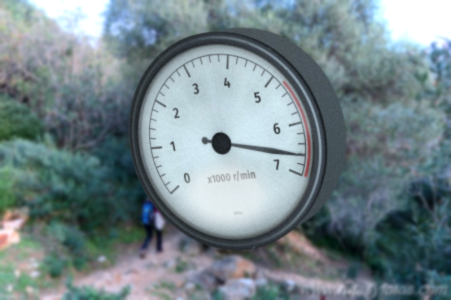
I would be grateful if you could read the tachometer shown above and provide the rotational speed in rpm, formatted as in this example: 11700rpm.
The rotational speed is 6600rpm
